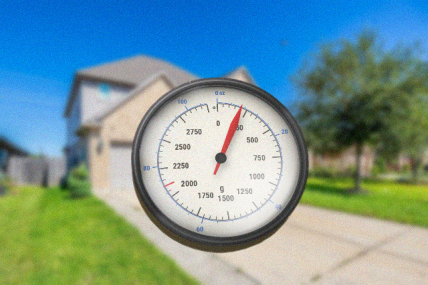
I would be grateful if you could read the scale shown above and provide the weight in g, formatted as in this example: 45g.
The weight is 200g
